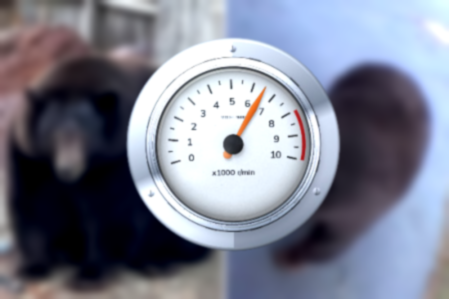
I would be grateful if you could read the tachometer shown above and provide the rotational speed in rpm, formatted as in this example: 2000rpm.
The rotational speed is 6500rpm
